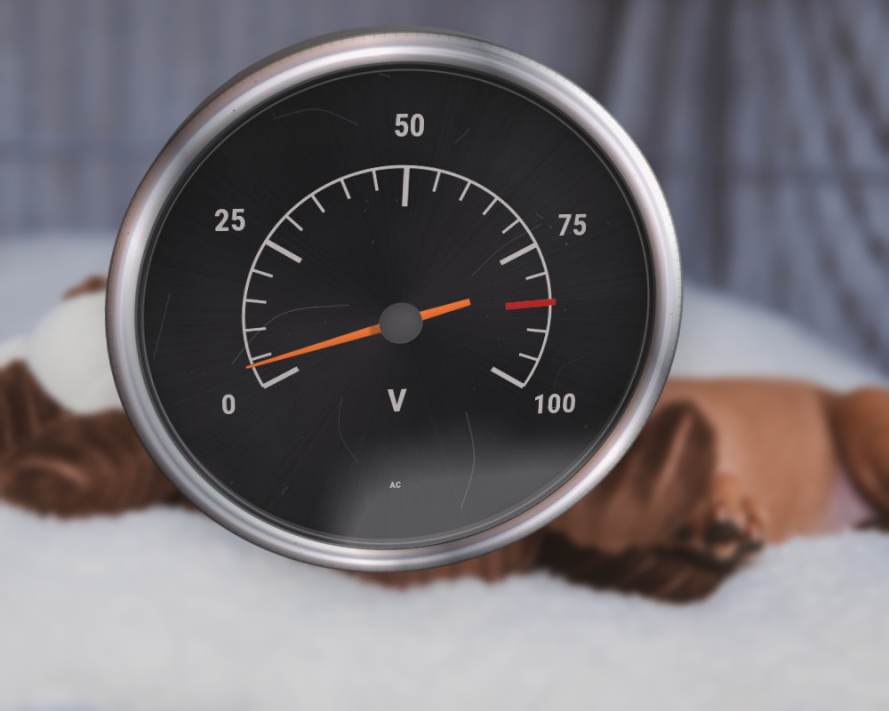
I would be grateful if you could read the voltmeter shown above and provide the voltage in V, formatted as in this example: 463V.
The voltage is 5V
